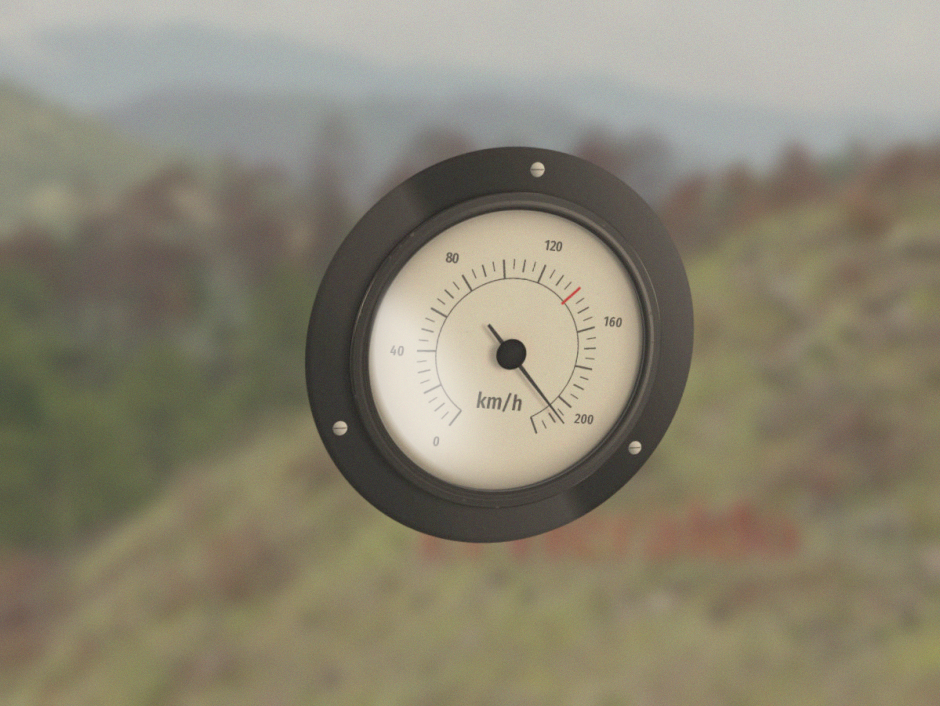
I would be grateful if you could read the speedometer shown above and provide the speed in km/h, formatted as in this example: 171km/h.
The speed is 207.5km/h
